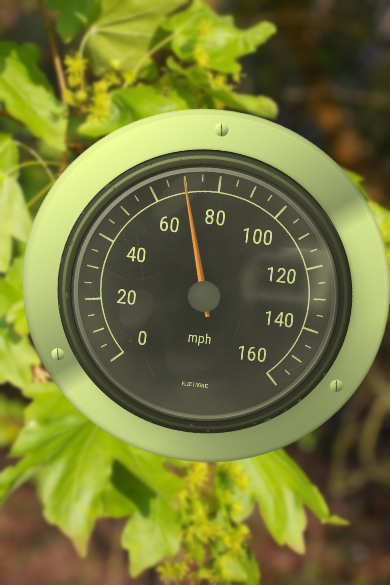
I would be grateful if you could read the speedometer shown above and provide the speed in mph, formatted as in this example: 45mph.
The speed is 70mph
